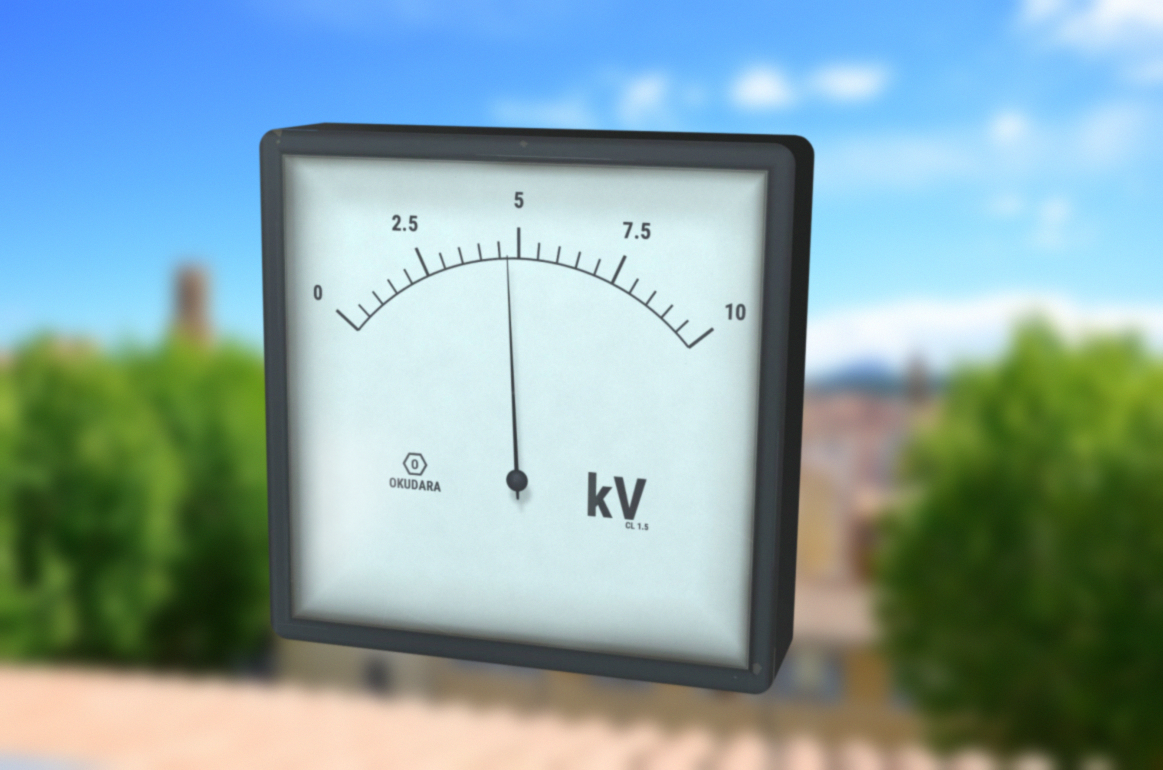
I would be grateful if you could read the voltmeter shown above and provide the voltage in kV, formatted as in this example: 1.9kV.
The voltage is 4.75kV
